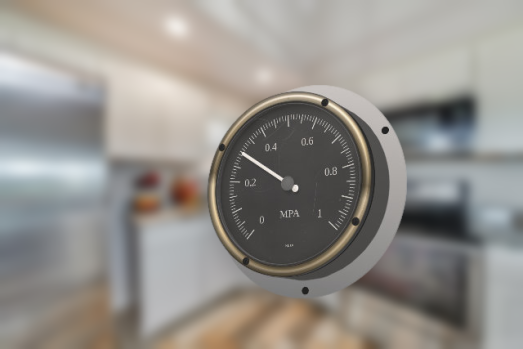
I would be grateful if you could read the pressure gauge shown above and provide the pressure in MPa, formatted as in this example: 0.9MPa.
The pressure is 0.3MPa
